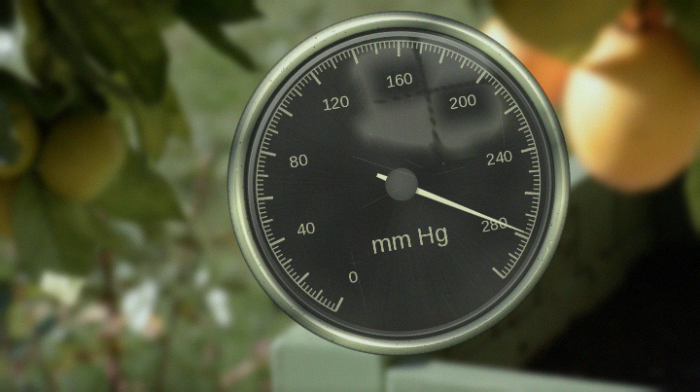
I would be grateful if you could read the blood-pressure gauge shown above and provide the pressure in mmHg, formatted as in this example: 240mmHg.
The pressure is 278mmHg
